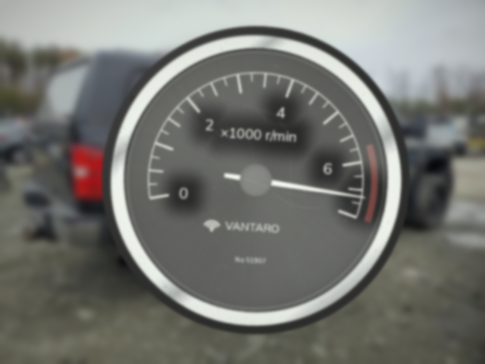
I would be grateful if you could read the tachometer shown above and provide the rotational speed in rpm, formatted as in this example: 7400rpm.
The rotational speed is 6625rpm
